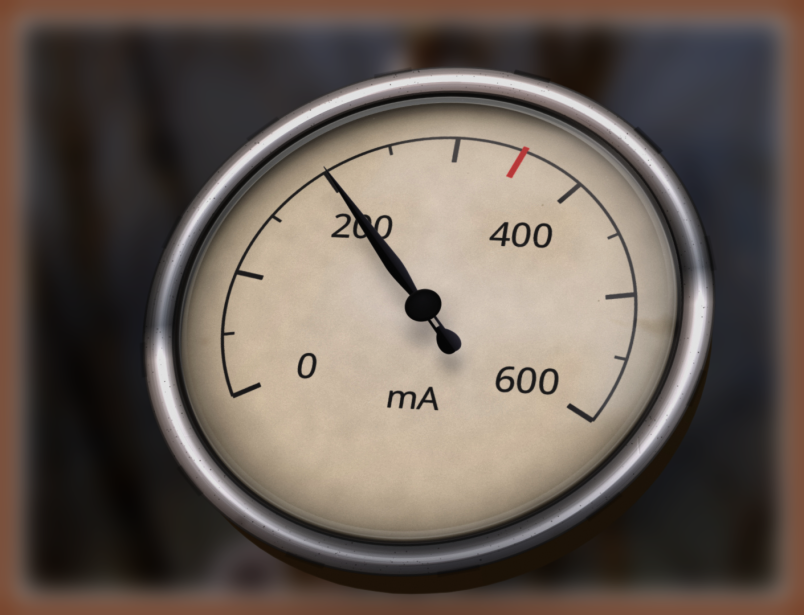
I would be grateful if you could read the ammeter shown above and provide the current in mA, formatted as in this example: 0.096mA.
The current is 200mA
